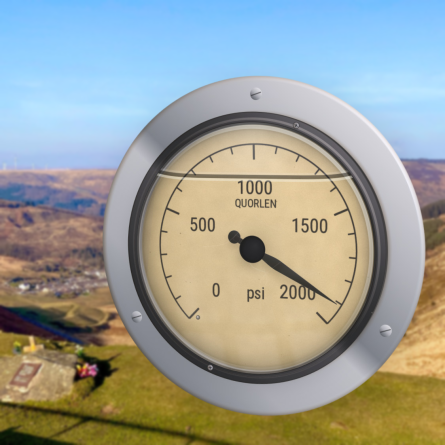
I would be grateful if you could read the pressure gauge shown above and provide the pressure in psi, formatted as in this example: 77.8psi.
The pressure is 1900psi
